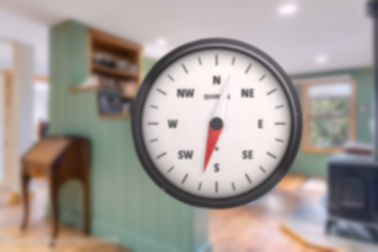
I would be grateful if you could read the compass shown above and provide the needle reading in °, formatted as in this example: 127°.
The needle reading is 195°
